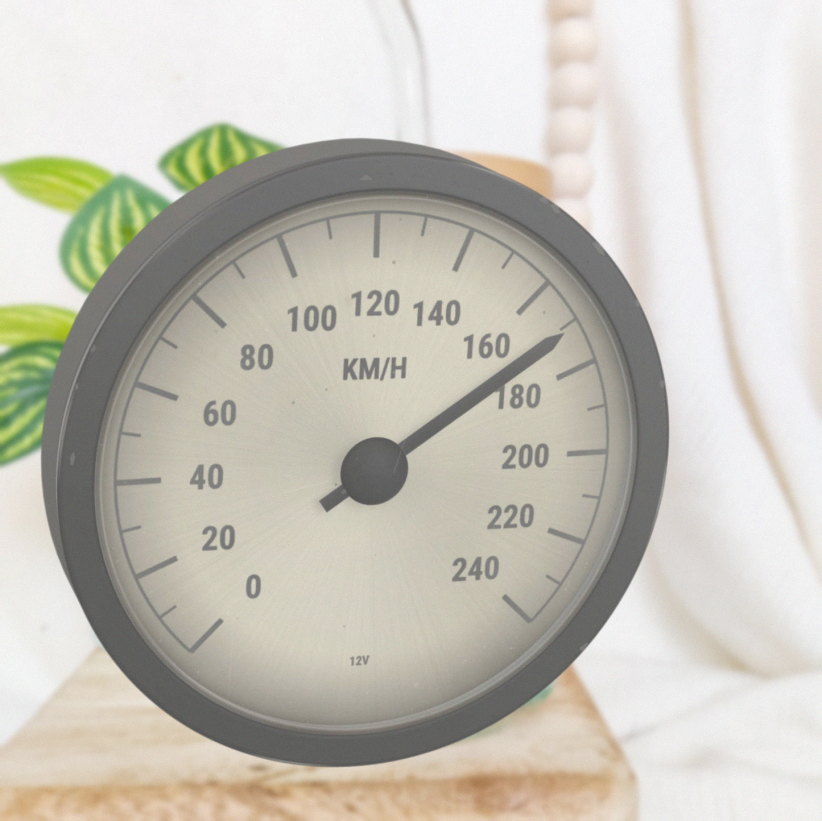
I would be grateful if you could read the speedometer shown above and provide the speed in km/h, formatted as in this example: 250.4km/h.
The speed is 170km/h
